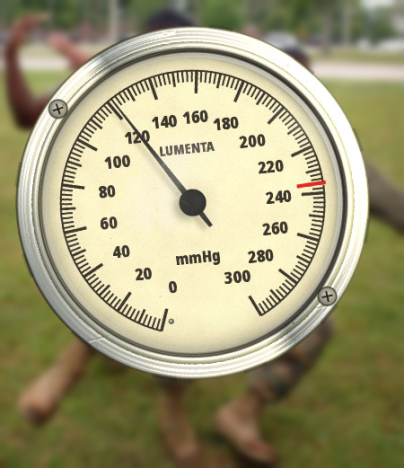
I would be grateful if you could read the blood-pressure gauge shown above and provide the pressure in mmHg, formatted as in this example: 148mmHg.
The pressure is 122mmHg
